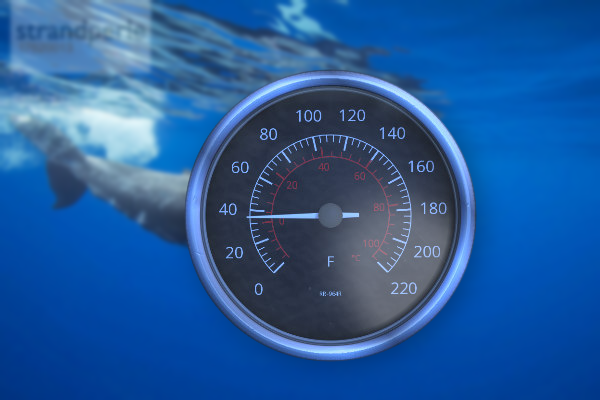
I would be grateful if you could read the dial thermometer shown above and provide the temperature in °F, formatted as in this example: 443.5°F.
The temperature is 36°F
